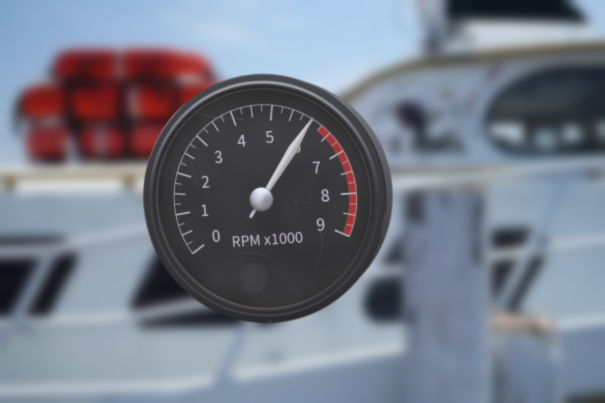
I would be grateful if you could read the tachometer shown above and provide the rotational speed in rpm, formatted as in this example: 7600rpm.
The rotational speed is 6000rpm
